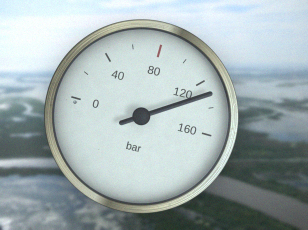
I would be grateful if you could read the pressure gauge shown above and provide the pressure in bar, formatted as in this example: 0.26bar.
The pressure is 130bar
